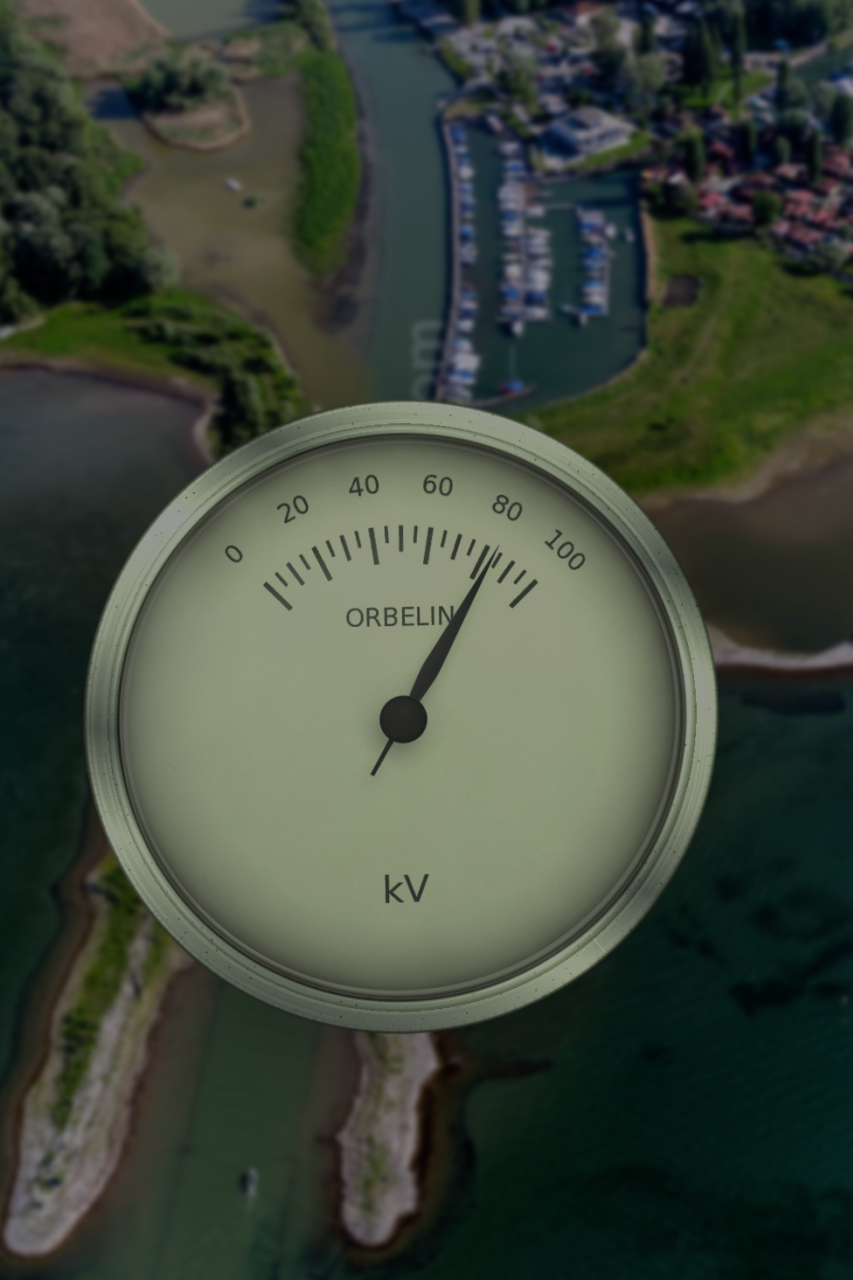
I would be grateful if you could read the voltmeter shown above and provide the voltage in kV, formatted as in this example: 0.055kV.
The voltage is 82.5kV
